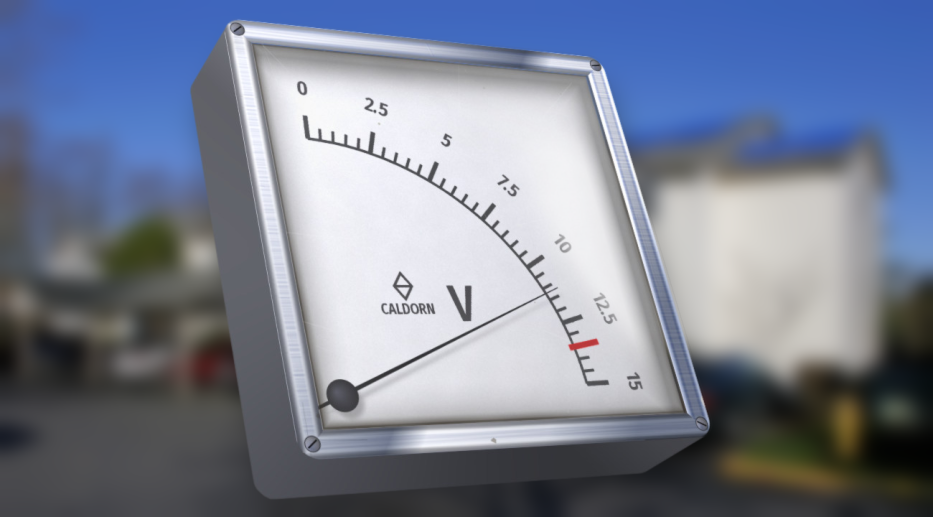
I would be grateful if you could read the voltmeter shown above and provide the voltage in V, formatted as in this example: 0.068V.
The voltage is 11.25V
